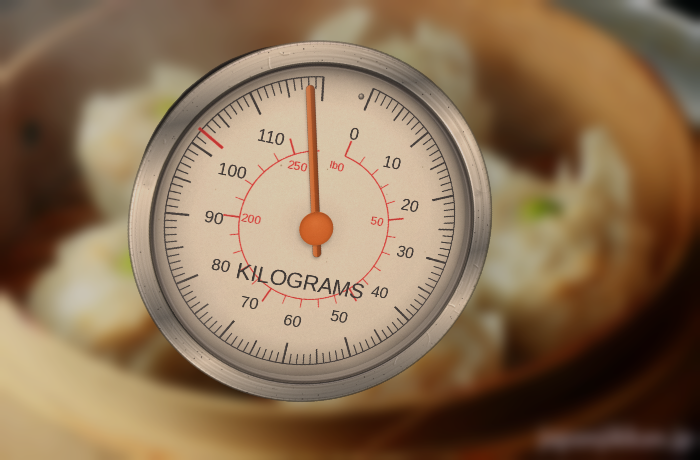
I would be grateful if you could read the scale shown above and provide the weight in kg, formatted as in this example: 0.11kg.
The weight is 118kg
